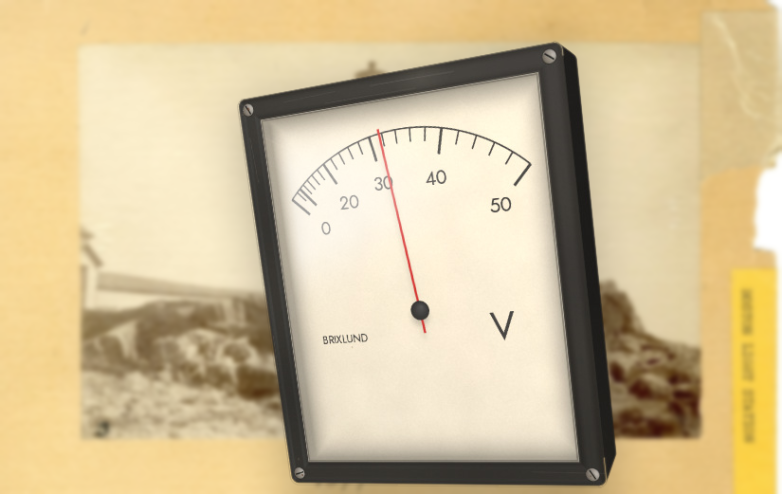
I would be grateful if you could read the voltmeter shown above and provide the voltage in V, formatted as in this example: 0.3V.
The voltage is 32V
